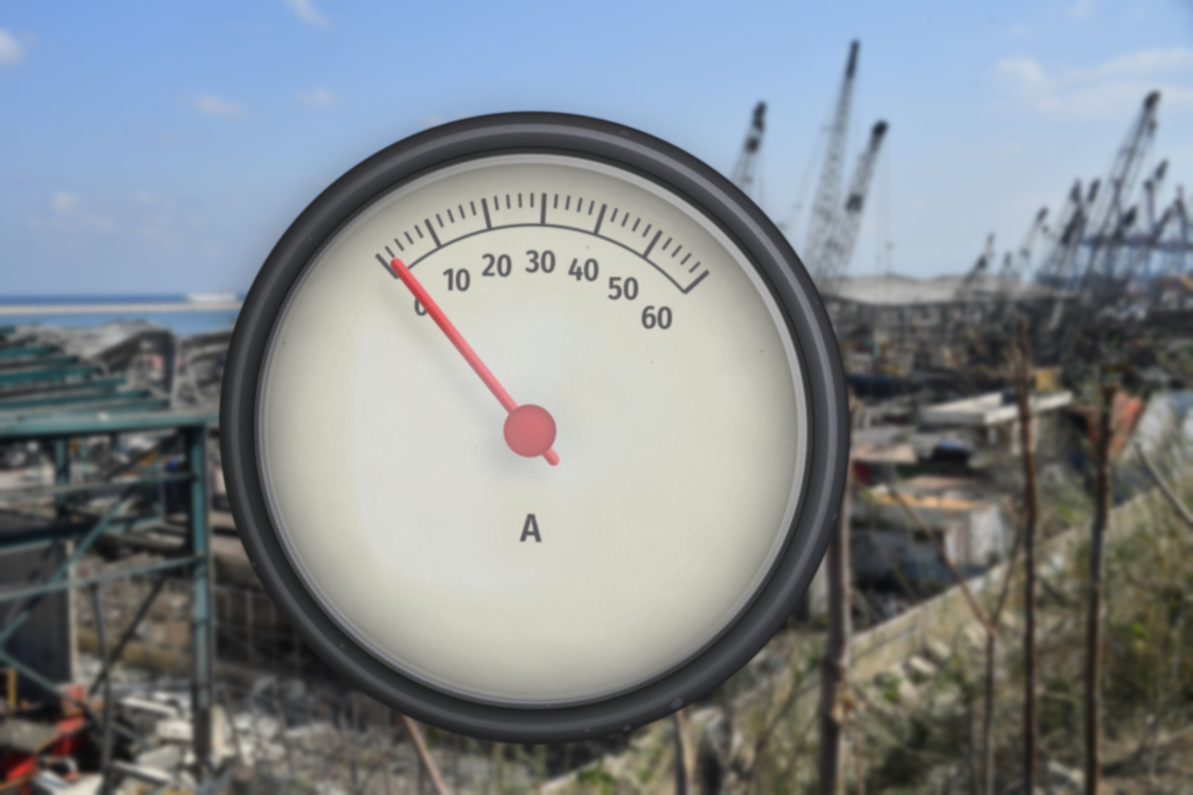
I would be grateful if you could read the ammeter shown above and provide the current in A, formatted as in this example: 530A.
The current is 2A
